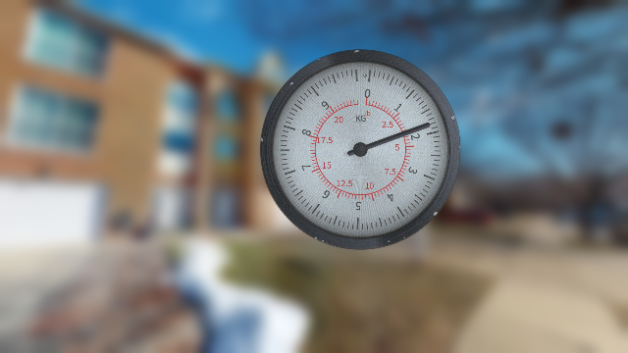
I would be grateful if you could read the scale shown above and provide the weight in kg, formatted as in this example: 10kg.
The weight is 1.8kg
